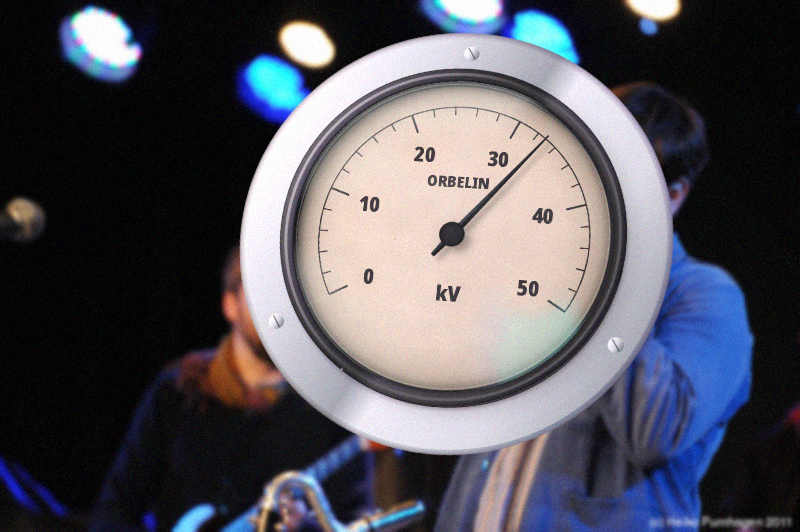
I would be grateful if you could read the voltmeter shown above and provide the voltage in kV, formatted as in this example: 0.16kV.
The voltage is 33kV
